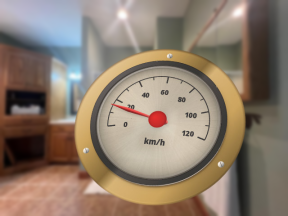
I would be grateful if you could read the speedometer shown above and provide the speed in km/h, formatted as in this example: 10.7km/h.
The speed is 15km/h
